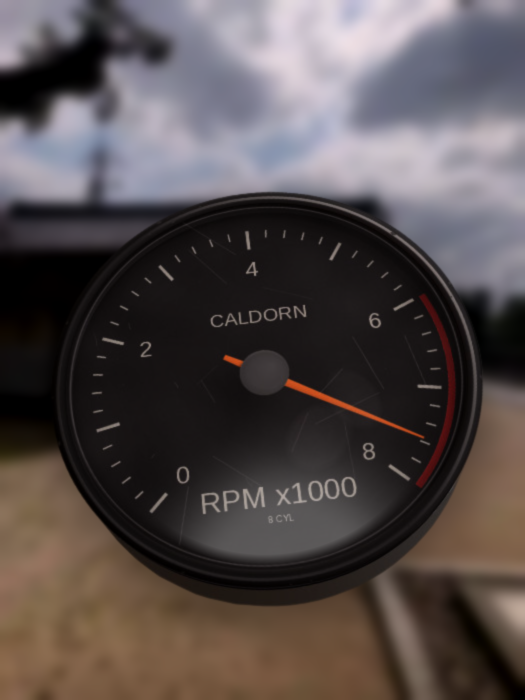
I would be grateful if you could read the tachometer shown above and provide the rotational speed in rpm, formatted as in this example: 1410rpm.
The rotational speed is 7600rpm
